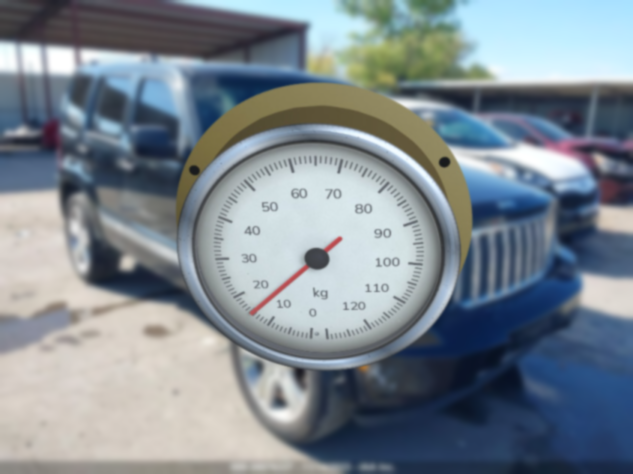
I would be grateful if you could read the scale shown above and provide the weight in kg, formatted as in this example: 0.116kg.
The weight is 15kg
